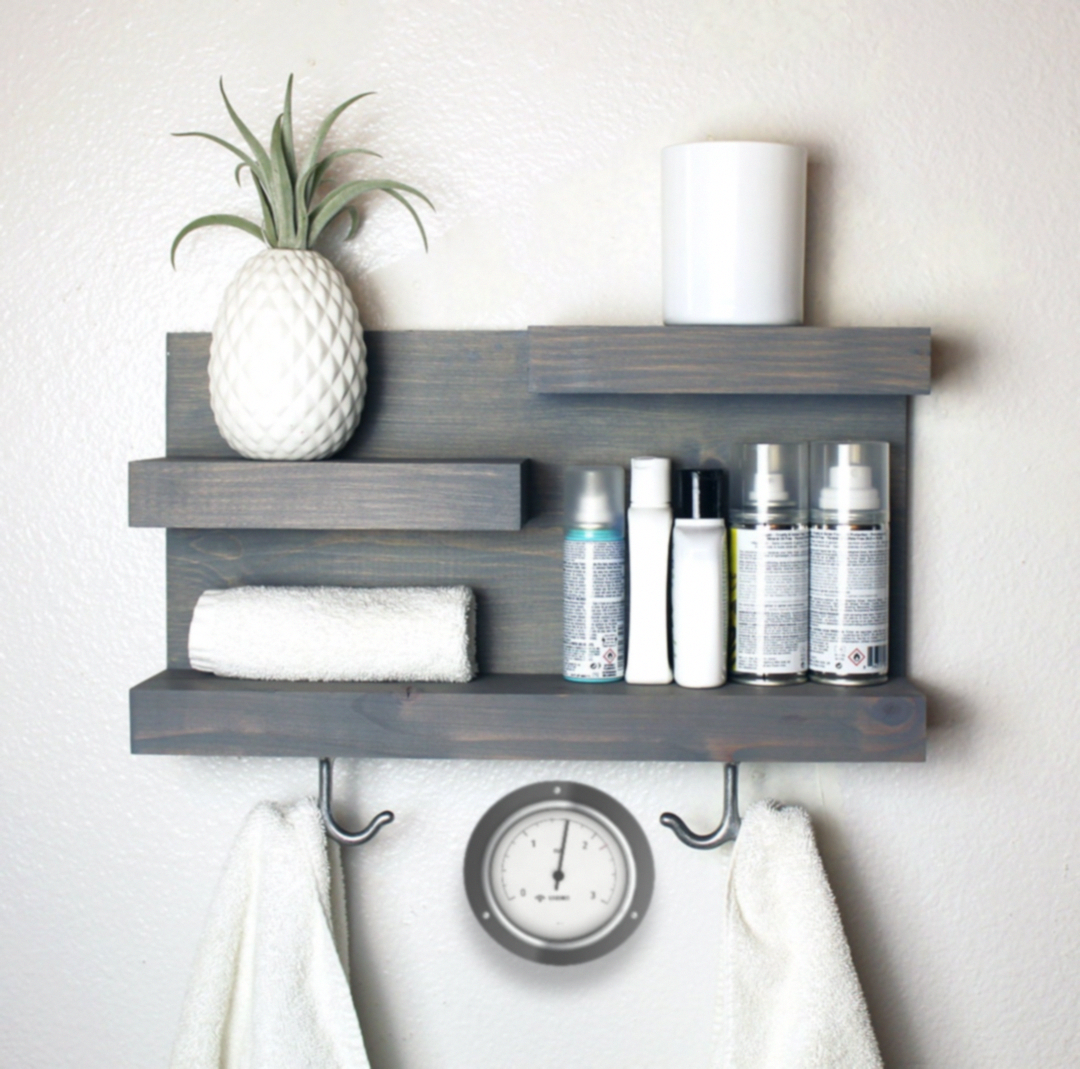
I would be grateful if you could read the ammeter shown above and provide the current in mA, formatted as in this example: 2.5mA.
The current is 1.6mA
